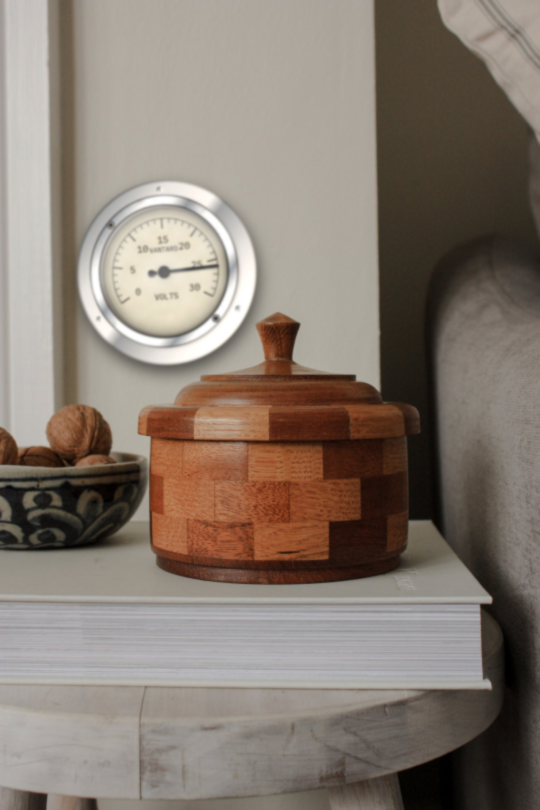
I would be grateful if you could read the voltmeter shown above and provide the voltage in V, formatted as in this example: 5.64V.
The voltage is 26V
